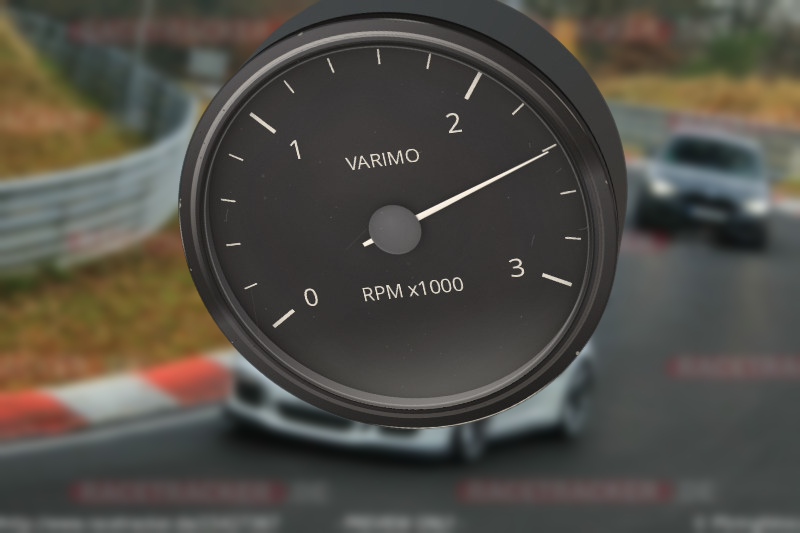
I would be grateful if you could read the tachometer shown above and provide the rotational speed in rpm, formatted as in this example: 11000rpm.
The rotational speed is 2400rpm
